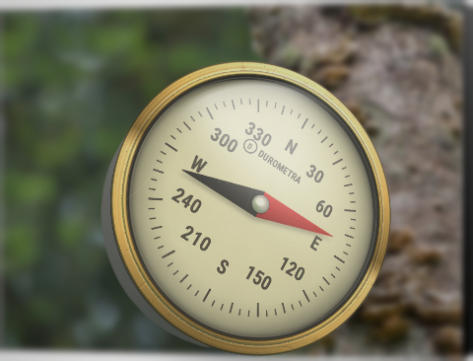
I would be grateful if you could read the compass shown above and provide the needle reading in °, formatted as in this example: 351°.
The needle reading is 80°
